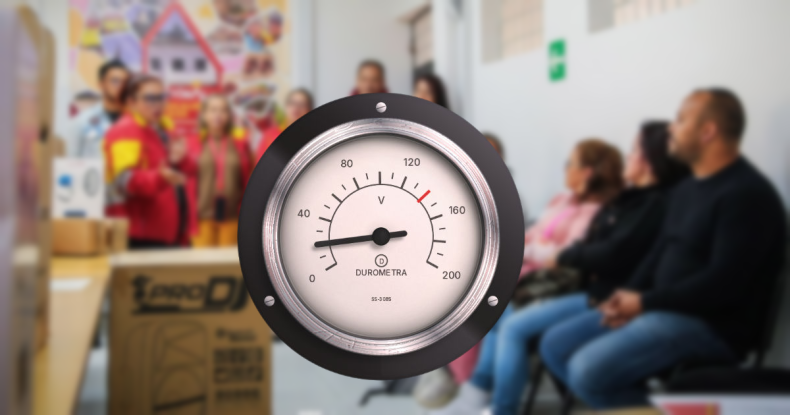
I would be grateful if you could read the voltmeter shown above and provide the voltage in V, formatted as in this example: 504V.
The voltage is 20V
